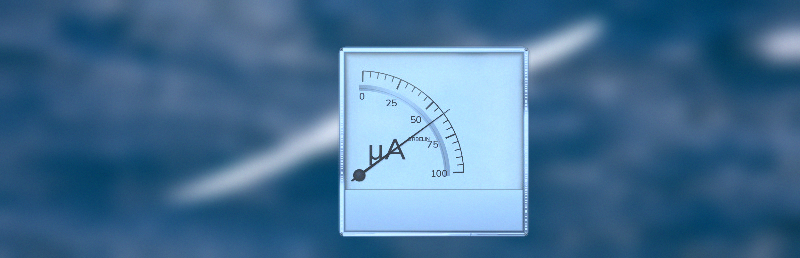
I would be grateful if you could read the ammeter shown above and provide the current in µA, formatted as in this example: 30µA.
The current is 60µA
